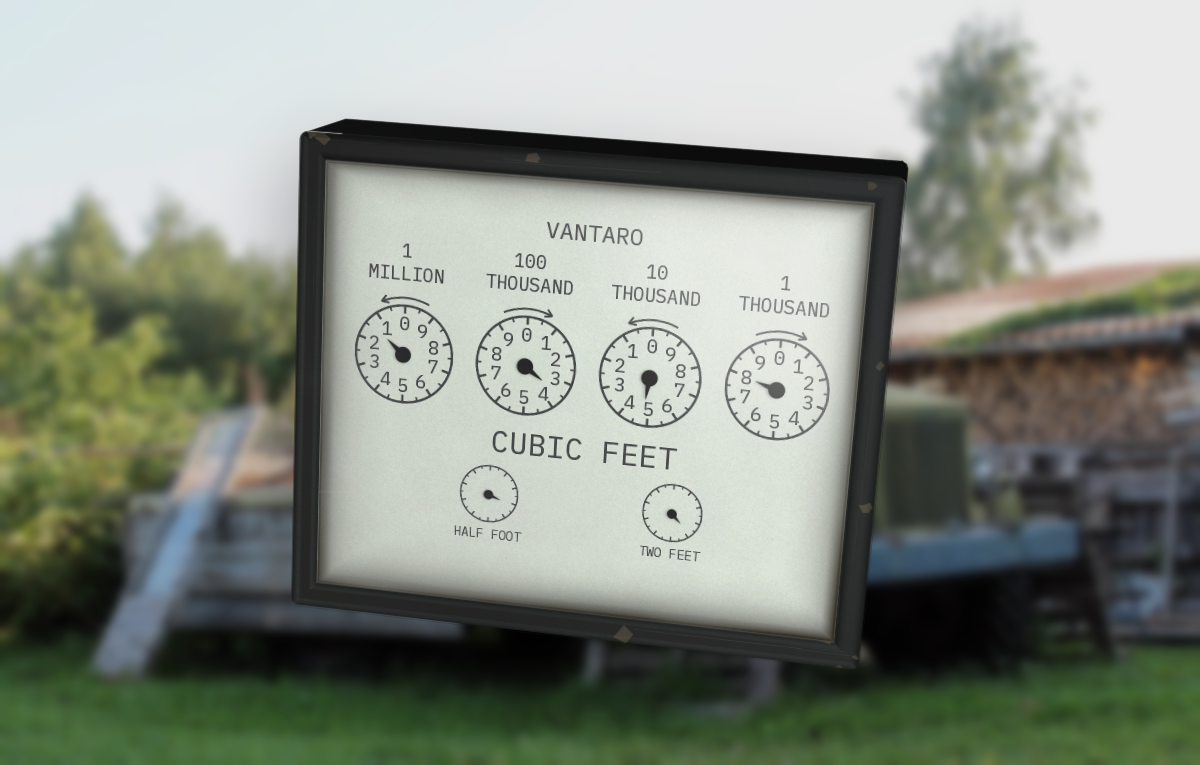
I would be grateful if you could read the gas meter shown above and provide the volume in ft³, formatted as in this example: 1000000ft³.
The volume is 134800ft³
